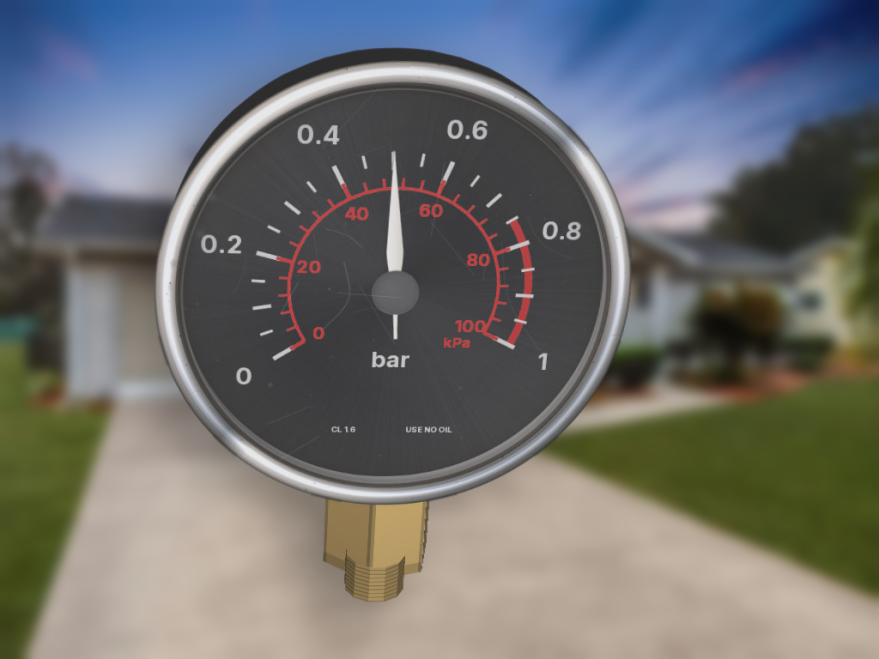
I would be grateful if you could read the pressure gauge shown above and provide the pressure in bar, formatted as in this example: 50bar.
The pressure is 0.5bar
